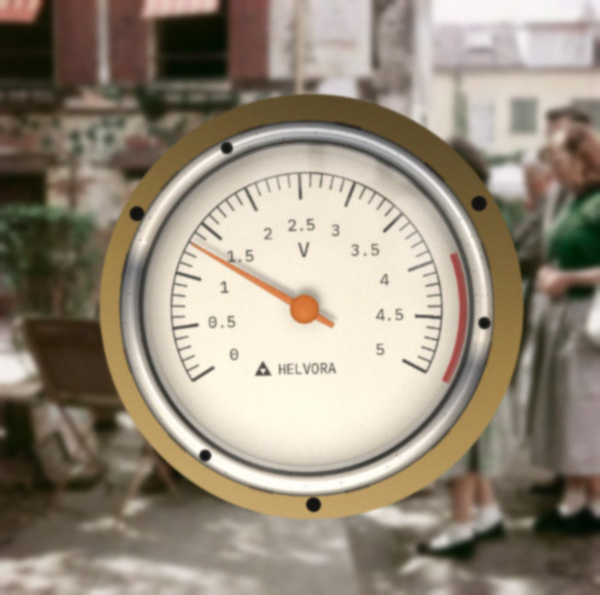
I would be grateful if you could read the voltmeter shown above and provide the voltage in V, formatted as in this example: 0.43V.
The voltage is 1.3V
